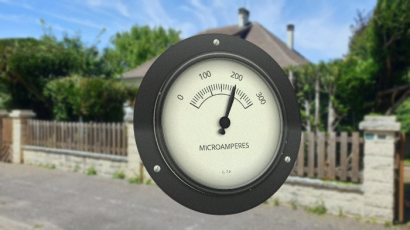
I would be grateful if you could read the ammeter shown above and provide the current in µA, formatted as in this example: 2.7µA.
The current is 200µA
